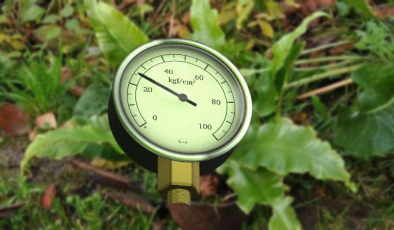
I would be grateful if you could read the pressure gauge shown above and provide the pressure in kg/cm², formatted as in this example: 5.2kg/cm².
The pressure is 25kg/cm²
